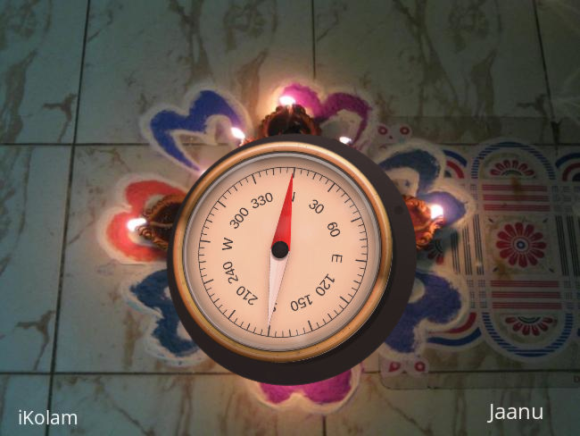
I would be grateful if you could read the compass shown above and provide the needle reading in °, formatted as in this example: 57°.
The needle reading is 0°
